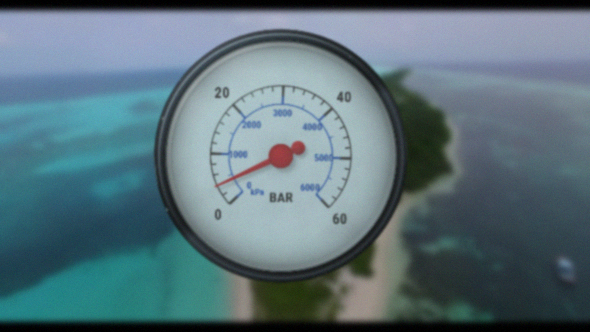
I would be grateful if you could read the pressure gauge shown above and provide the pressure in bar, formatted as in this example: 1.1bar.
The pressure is 4bar
